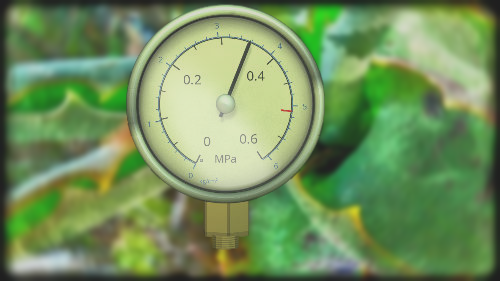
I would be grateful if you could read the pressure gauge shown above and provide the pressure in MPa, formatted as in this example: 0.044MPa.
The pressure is 0.35MPa
